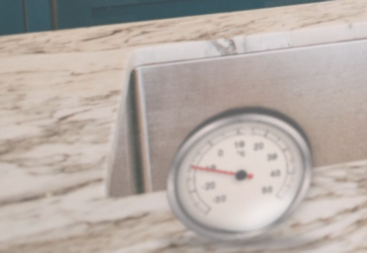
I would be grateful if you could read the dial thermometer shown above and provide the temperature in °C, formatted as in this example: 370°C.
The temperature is -10°C
